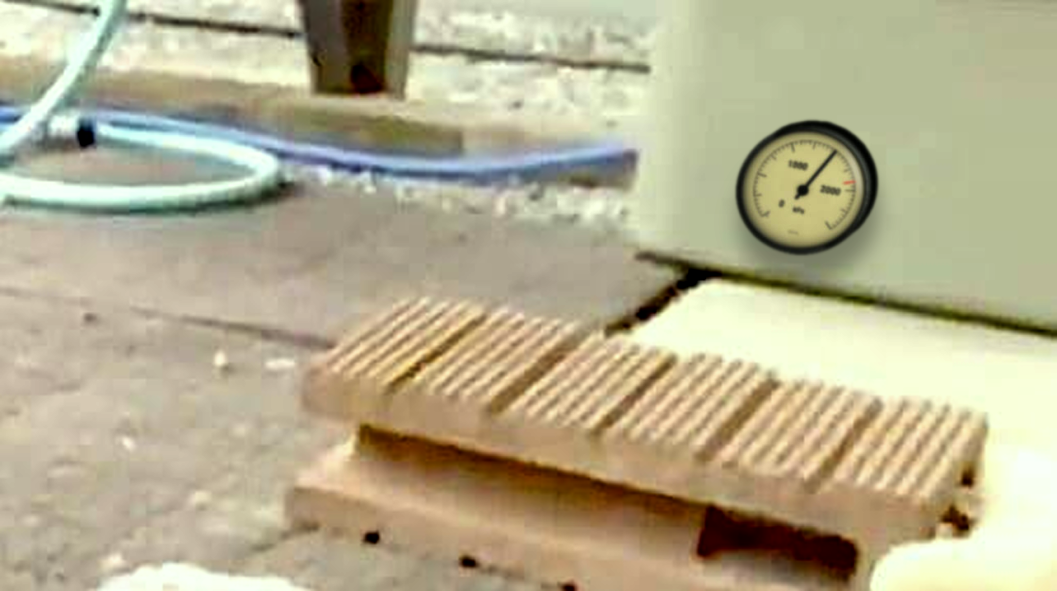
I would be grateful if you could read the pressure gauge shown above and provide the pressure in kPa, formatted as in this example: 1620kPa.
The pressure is 1500kPa
